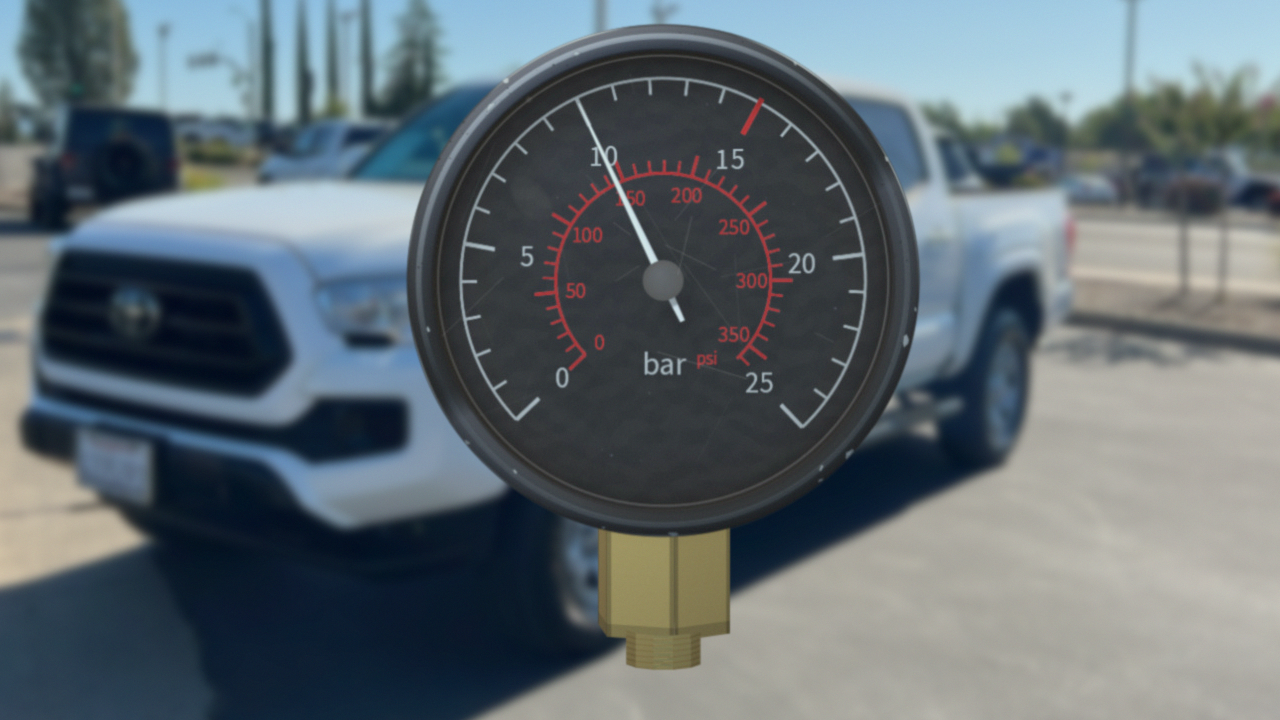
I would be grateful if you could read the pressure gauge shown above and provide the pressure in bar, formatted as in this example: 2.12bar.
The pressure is 10bar
